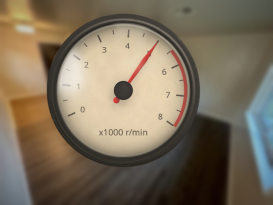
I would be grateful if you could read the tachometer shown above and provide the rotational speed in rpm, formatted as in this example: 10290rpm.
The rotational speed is 5000rpm
